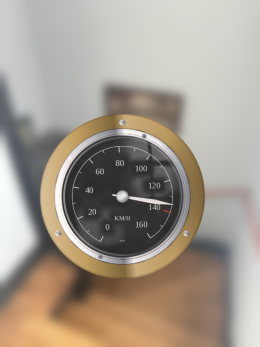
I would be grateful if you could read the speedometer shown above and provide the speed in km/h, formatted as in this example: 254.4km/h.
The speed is 135km/h
